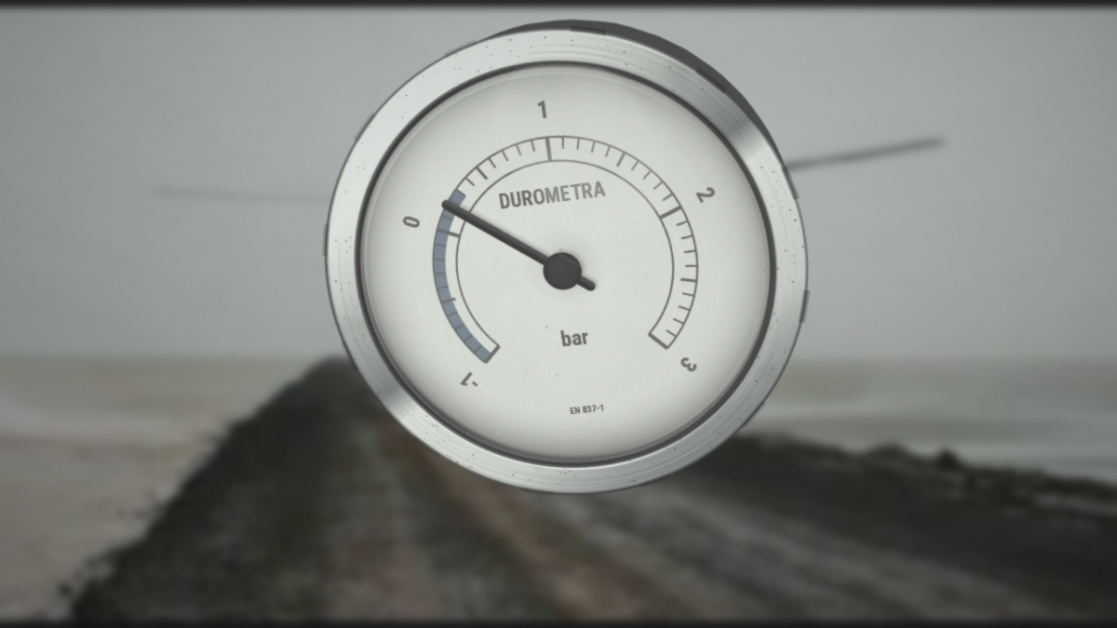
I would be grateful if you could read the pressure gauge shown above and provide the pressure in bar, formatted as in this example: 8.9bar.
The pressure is 0.2bar
